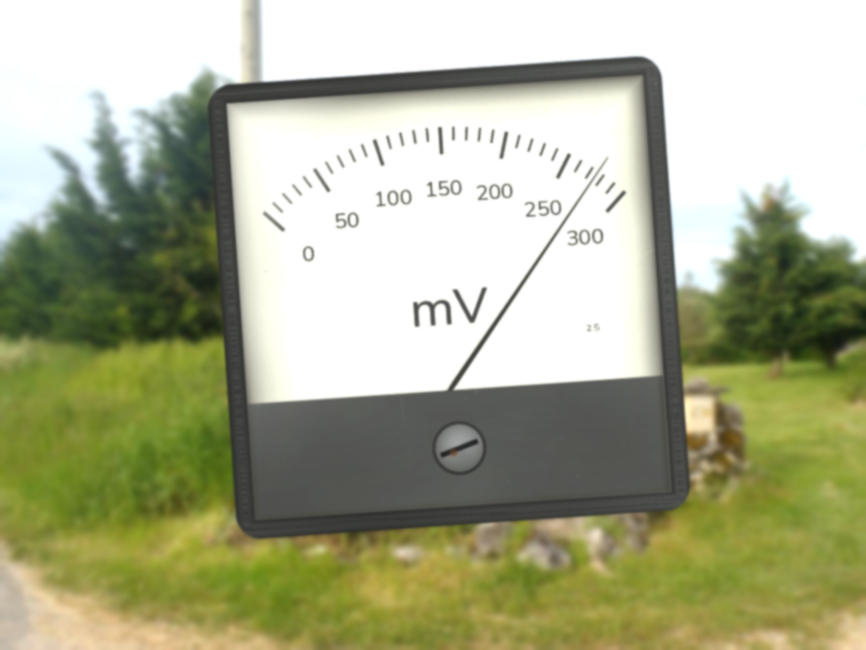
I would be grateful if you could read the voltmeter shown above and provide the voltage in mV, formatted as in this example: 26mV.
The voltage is 275mV
